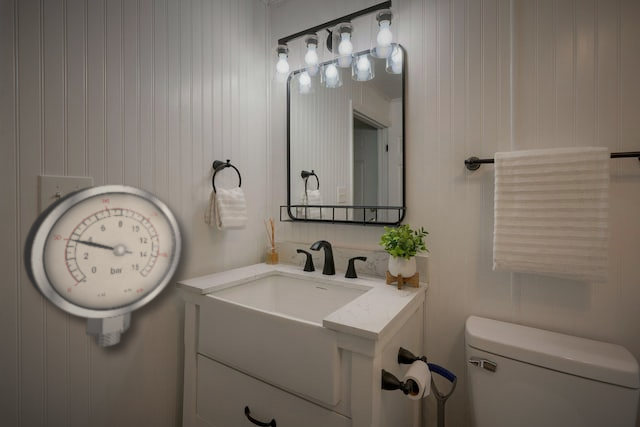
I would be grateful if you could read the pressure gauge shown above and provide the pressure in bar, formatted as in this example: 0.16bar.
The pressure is 3.5bar
